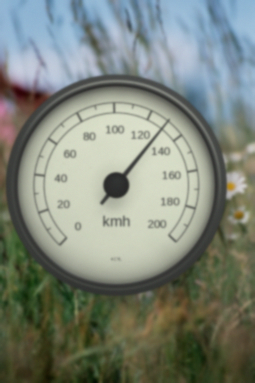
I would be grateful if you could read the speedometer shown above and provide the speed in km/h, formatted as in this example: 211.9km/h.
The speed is 130km/h
